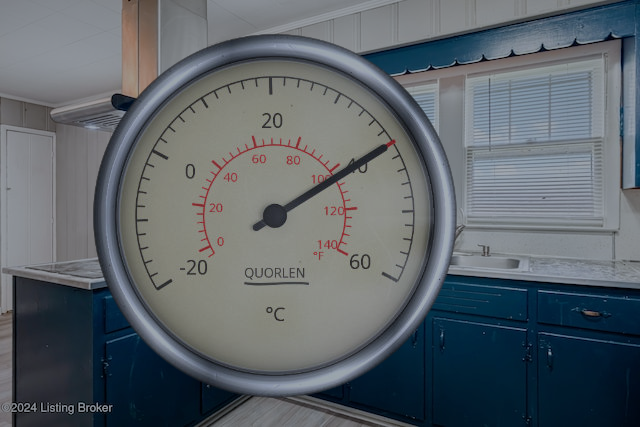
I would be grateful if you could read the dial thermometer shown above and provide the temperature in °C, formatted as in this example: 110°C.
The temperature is 40°C
